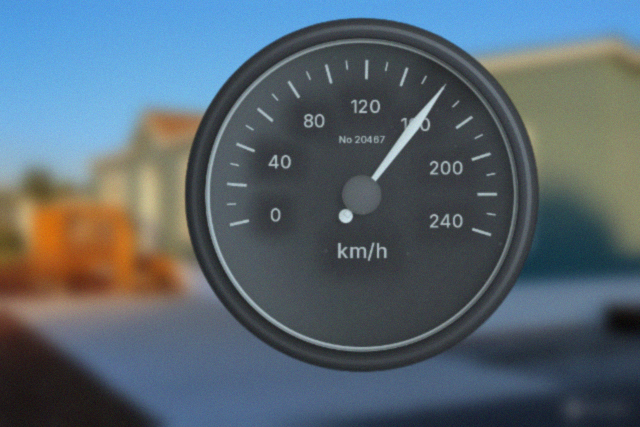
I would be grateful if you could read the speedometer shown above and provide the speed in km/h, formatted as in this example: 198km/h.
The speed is 160km/h
